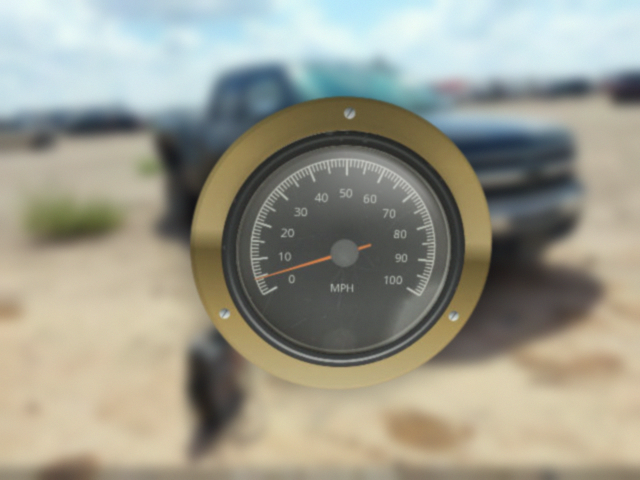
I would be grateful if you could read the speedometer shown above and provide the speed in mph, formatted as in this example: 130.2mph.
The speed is 5mph
